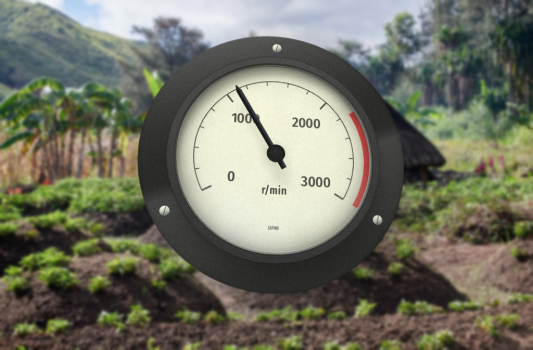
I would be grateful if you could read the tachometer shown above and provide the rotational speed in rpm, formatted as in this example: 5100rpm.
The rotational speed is 1100rpm
